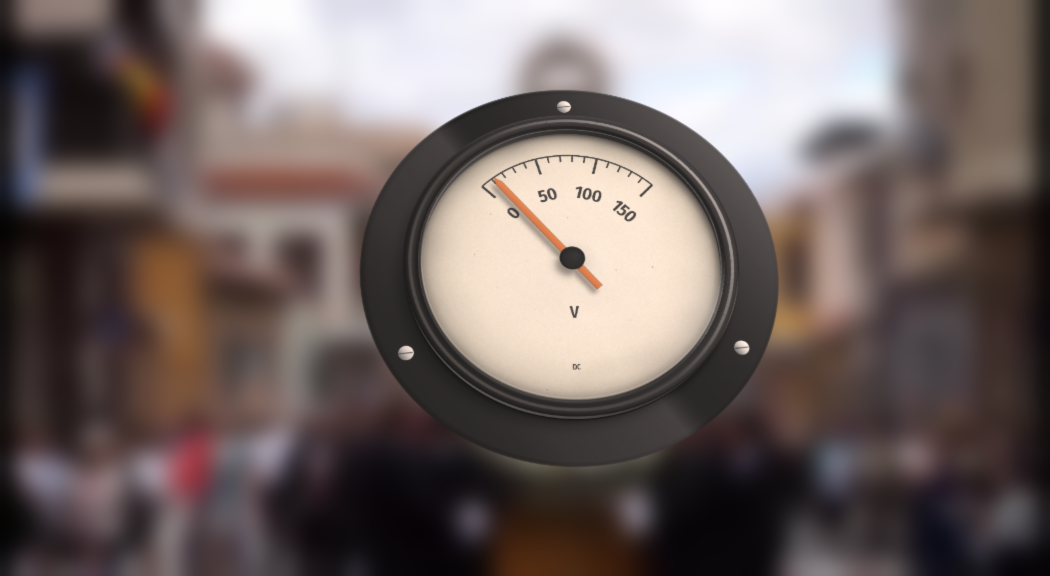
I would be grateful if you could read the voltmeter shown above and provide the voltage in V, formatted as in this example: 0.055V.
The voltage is 10V
